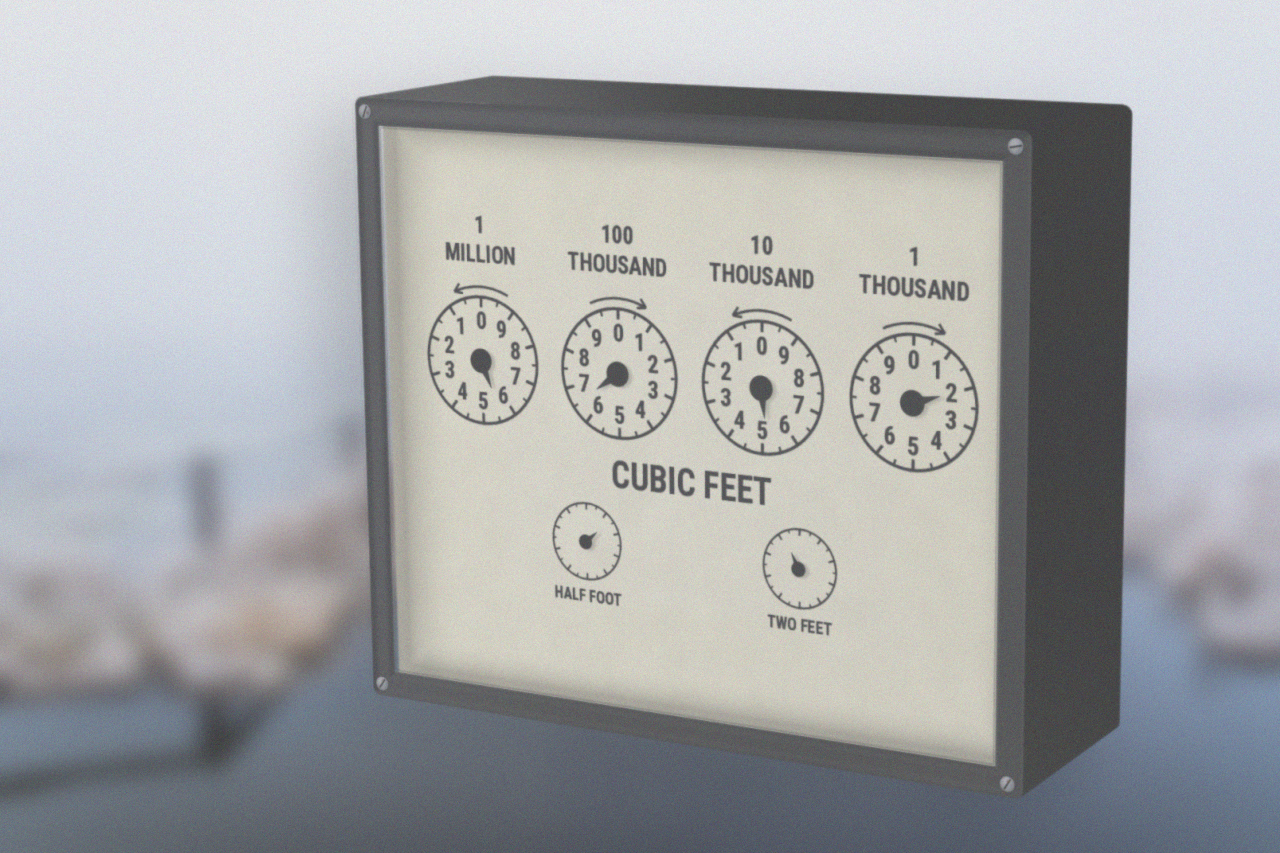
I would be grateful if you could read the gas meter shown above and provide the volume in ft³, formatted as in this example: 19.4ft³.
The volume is 565200ft³
